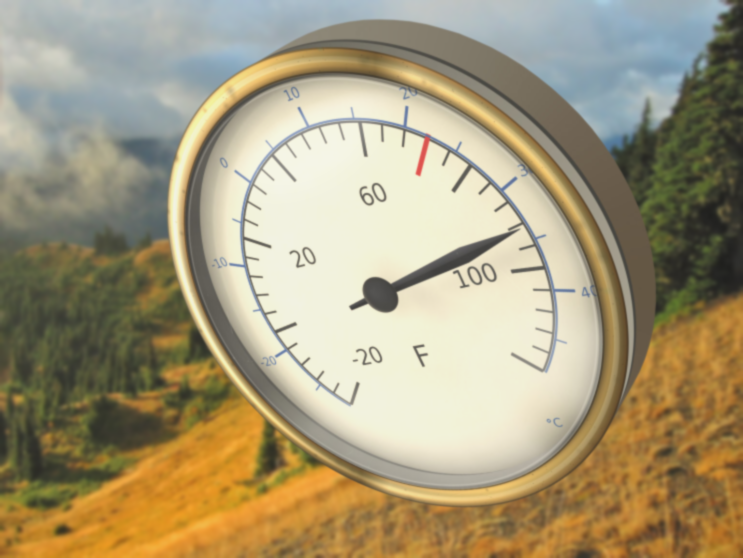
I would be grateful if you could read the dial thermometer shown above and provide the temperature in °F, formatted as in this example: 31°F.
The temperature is 92°F
